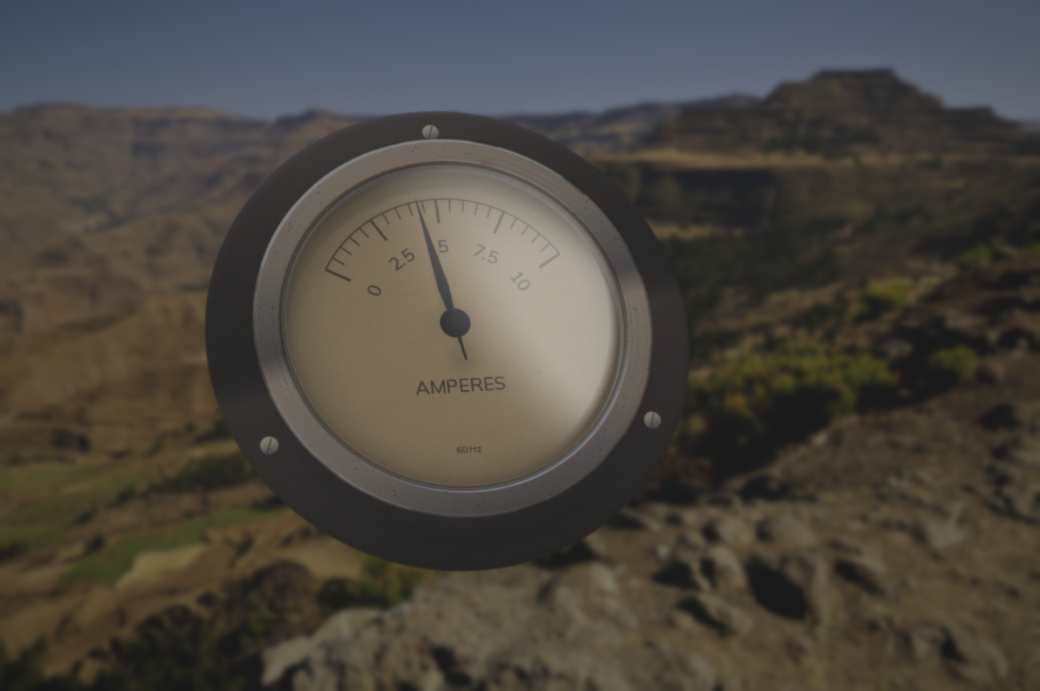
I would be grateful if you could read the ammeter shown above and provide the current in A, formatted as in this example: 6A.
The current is 4.25A
